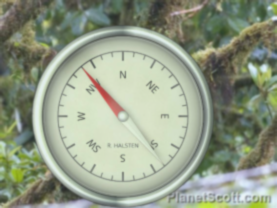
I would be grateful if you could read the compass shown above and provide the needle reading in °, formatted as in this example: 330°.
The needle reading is 320°
